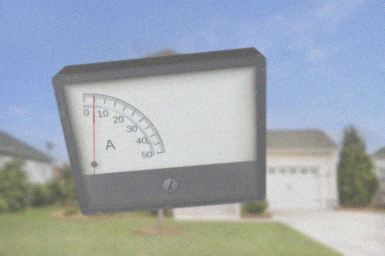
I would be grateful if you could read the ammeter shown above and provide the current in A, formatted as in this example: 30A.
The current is 5A
